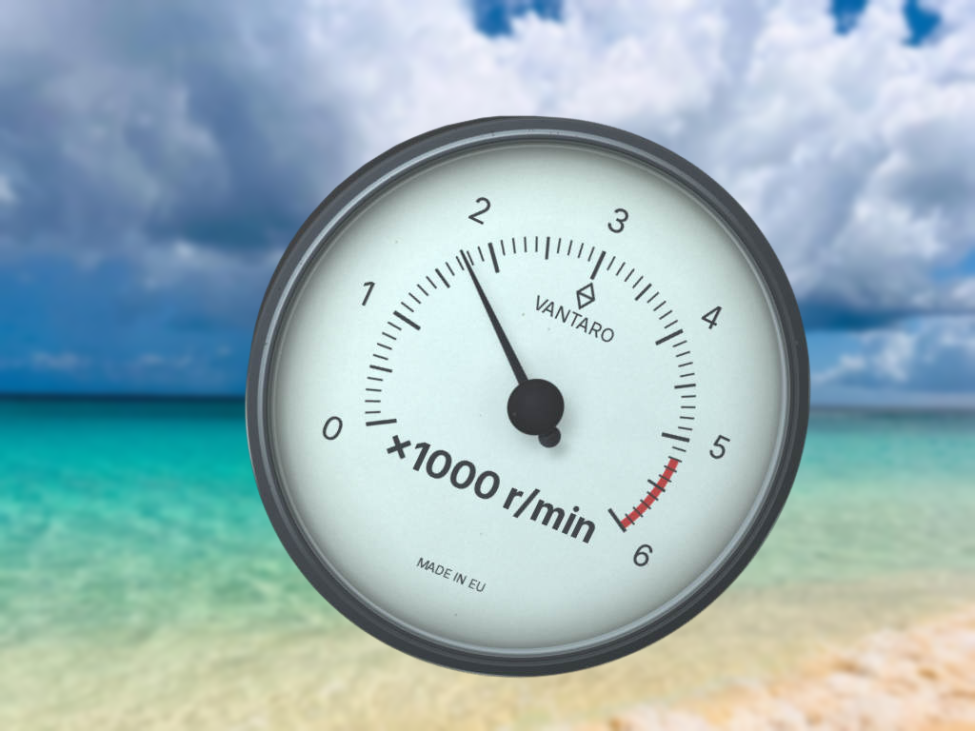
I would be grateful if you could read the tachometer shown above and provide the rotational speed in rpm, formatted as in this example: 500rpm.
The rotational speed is 1750rpm
